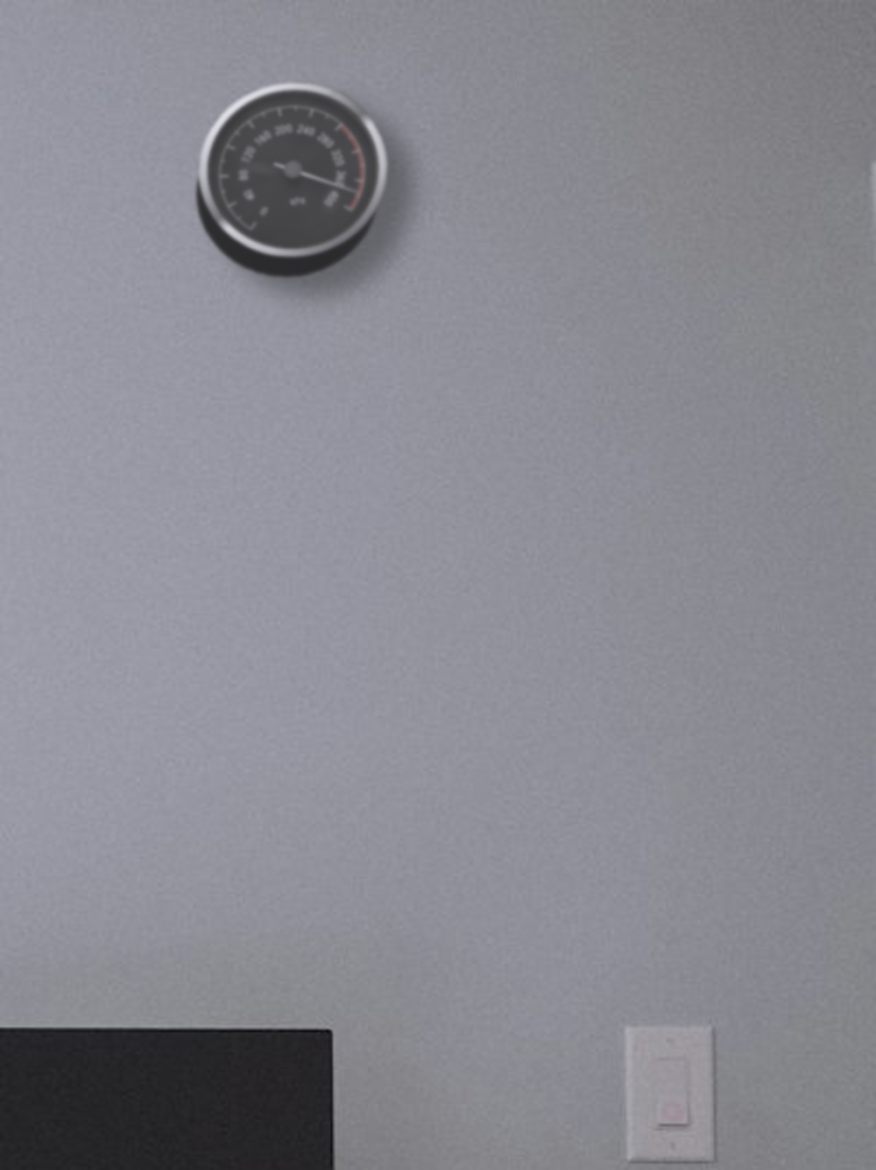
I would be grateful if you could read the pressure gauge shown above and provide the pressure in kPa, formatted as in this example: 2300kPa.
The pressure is 380kPa
